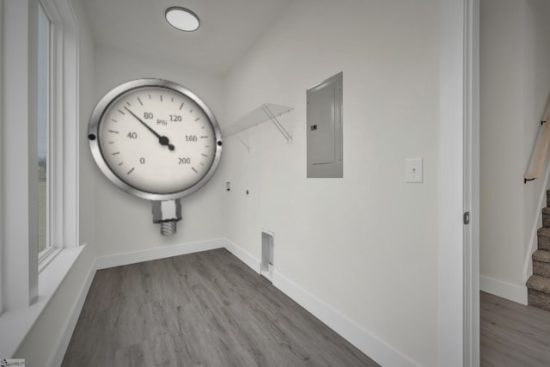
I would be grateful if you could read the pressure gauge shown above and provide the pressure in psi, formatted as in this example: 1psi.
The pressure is 65psi
